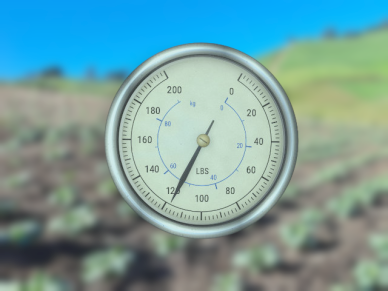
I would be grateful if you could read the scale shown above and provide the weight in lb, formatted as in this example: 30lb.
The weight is 118lb
